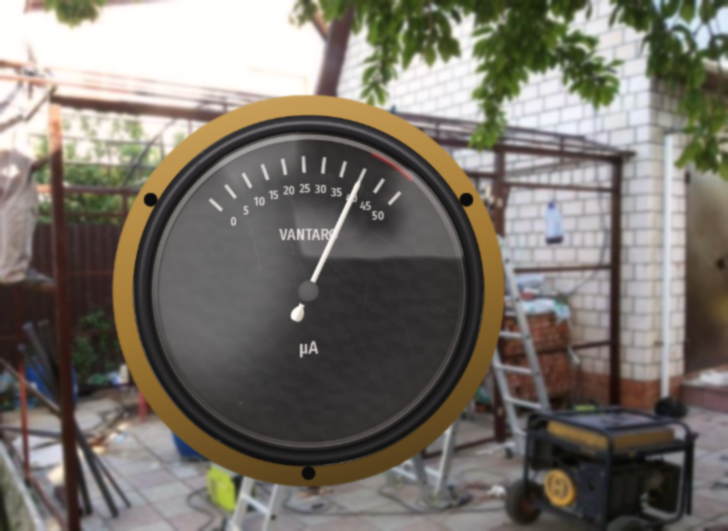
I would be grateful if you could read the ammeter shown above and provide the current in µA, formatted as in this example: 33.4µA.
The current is 40µA
